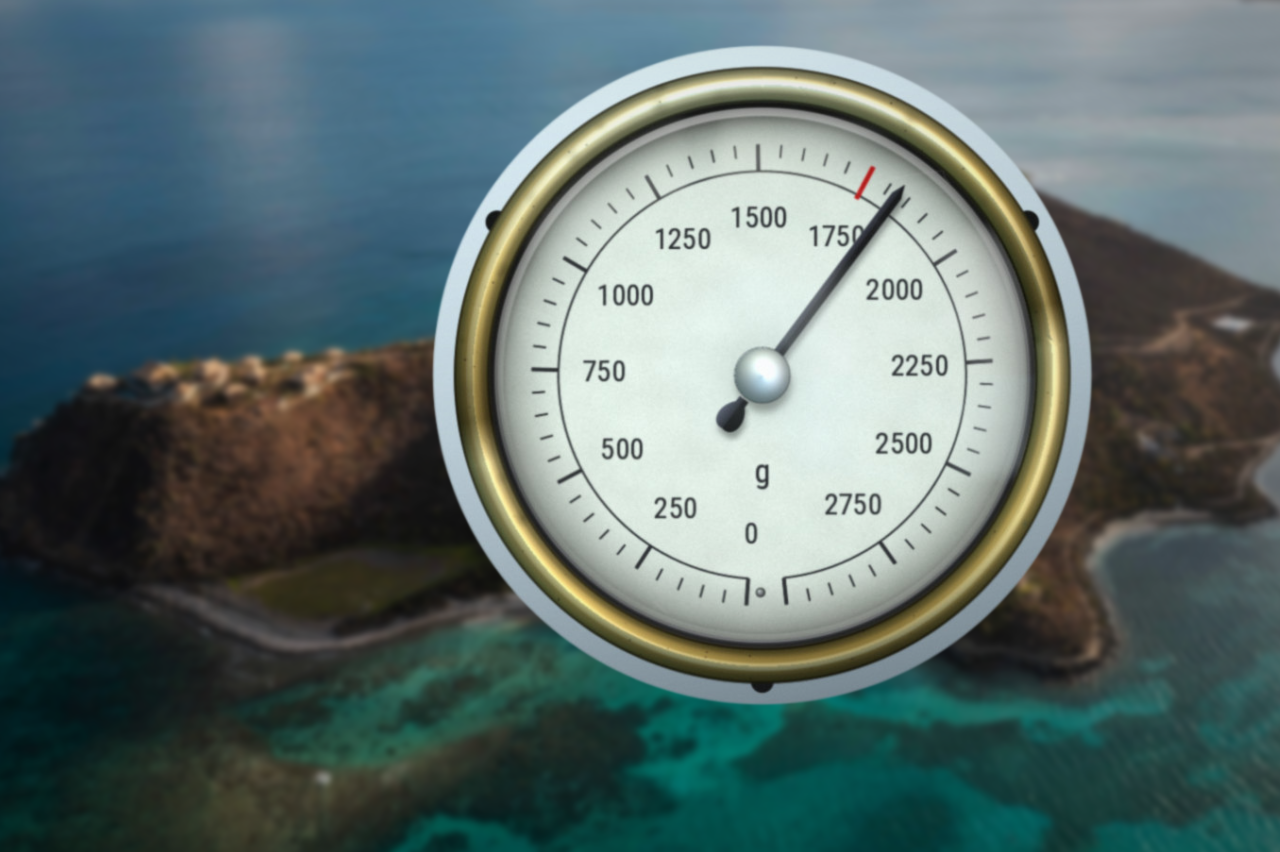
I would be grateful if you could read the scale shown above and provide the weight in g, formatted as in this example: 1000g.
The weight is 1825g
